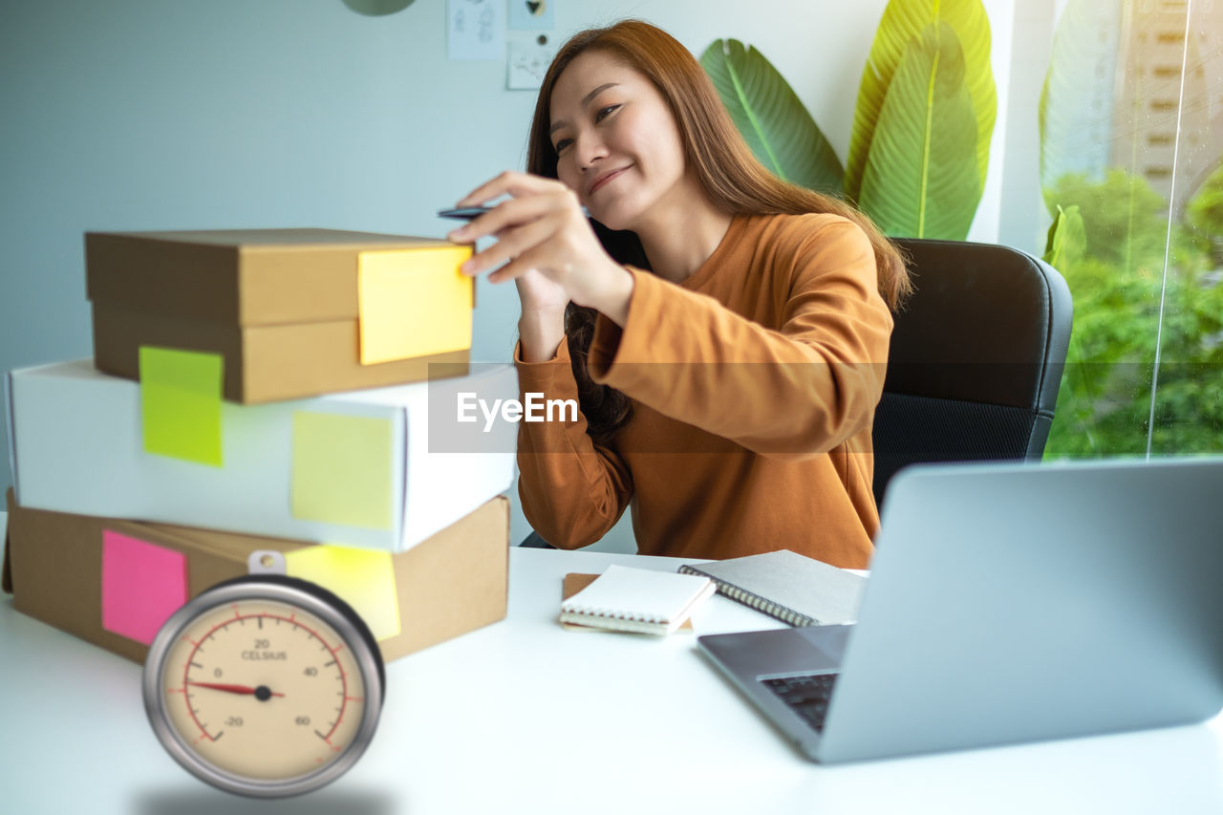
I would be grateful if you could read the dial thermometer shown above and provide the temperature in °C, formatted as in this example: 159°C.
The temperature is -4°C
